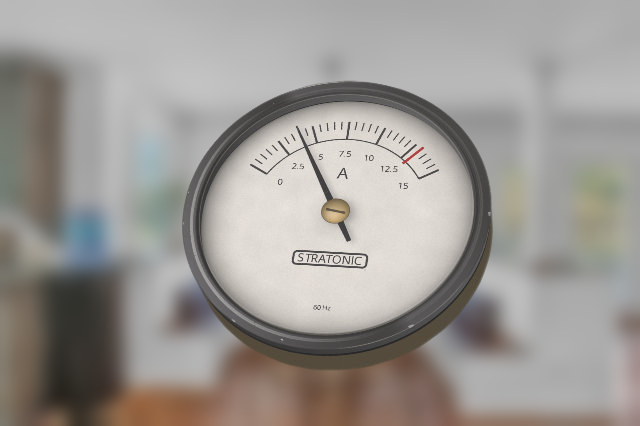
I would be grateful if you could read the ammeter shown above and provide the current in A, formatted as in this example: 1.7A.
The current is 4A
